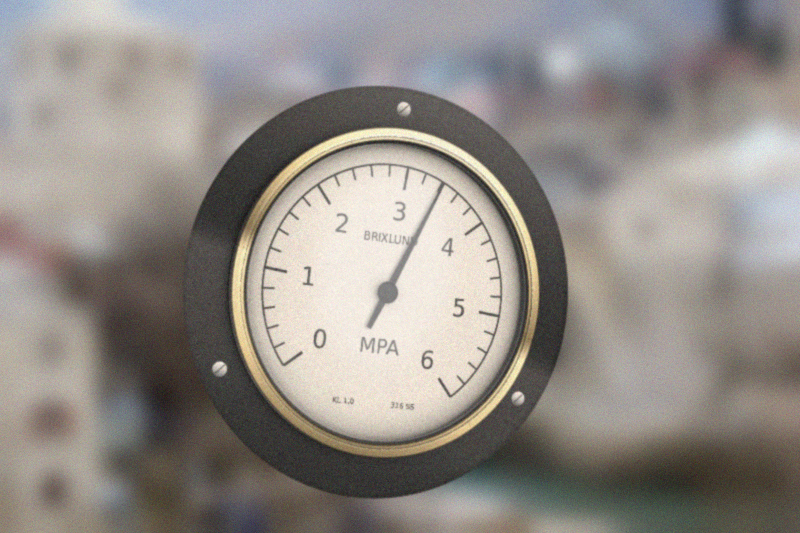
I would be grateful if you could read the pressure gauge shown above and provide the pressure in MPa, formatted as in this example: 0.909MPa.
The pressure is 3.4MPa
